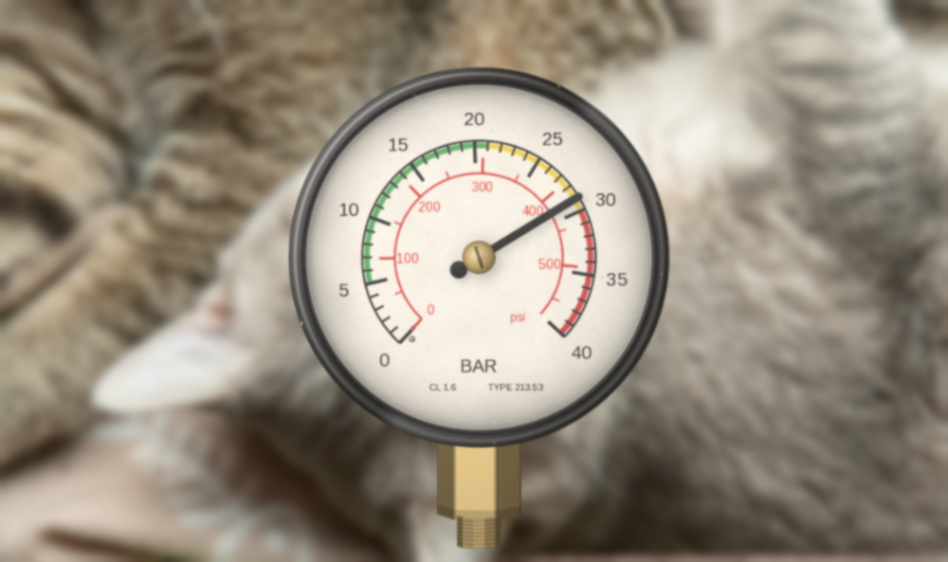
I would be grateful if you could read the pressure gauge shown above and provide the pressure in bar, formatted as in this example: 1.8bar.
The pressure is 29bar
